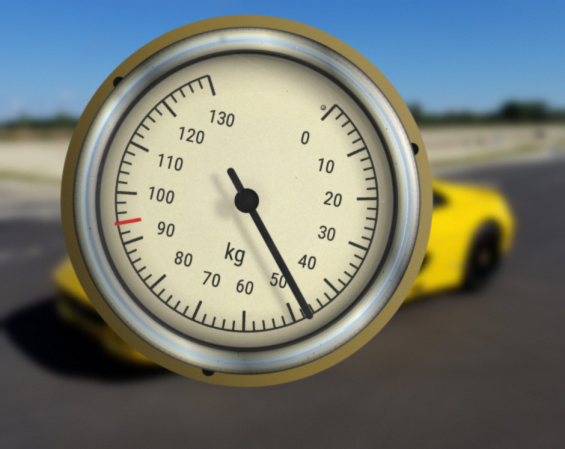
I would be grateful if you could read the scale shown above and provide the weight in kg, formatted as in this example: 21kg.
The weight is 47kg
